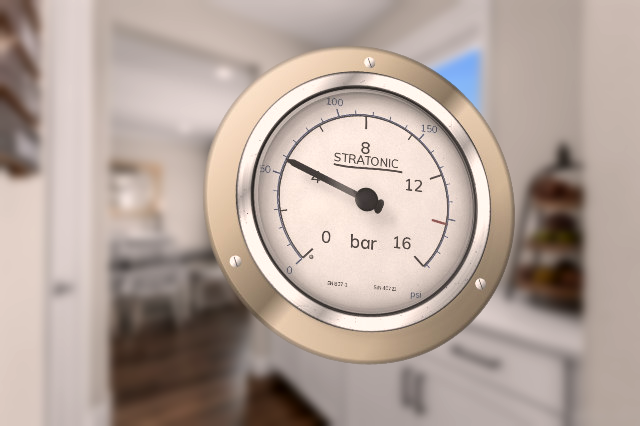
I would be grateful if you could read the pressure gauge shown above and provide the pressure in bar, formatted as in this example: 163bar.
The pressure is 4bar
